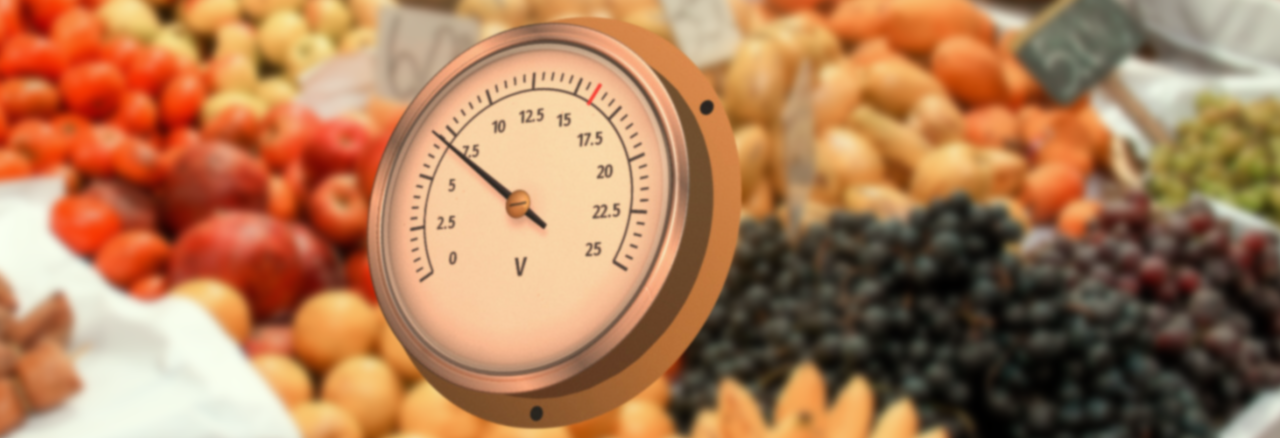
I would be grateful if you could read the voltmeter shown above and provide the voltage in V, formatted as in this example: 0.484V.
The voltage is 7V
